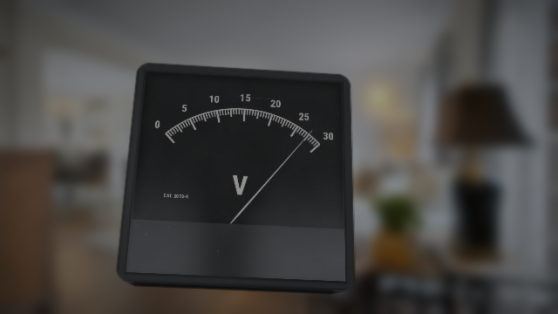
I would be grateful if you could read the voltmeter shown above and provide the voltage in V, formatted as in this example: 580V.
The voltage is 27.5V
